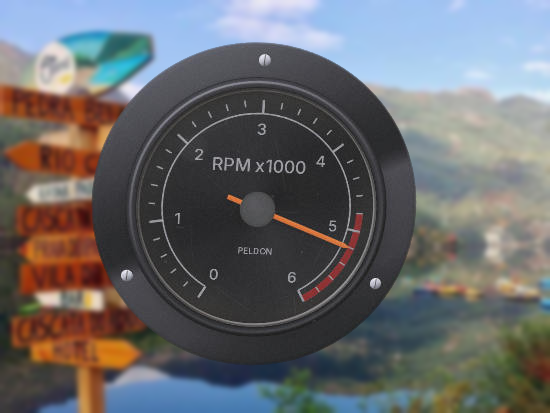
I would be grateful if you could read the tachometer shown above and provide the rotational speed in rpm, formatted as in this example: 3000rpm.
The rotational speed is 5200rpm
